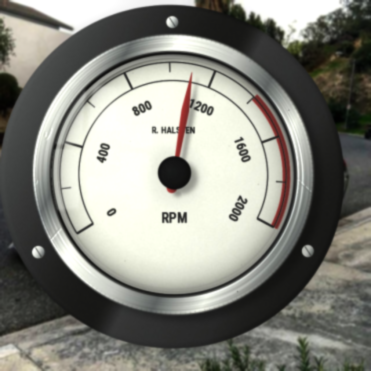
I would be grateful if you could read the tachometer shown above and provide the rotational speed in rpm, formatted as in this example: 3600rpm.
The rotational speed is 1100rpm
